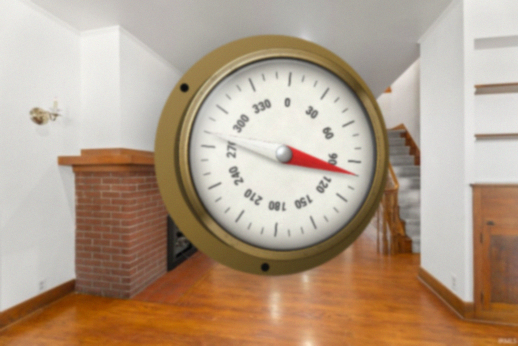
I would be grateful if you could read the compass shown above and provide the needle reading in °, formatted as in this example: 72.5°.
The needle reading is 100°
